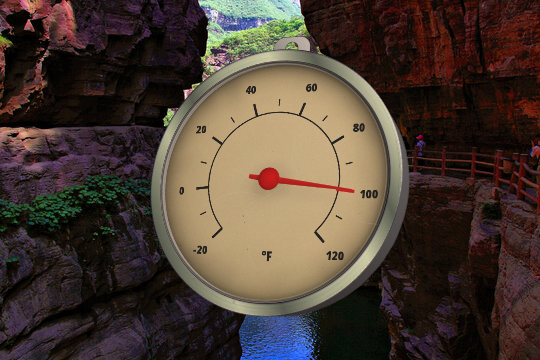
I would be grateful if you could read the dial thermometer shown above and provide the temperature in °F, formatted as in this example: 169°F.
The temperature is 100°F
